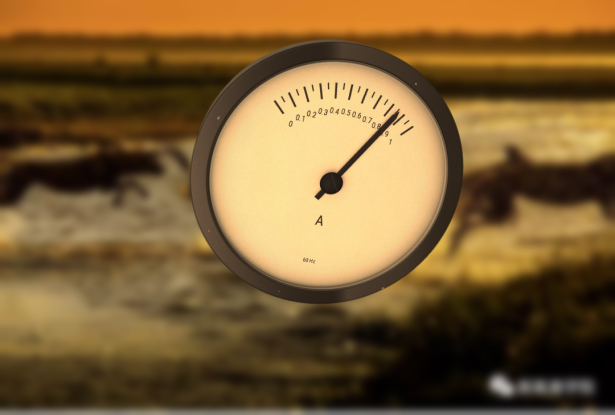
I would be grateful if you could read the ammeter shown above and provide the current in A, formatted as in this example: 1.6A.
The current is 0.85A
